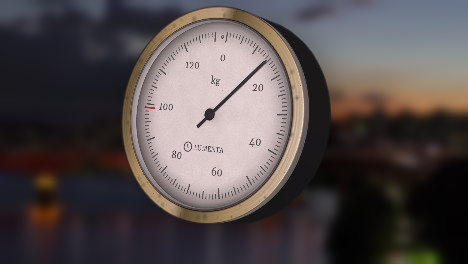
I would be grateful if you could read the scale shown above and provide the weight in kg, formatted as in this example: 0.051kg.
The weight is 15kg
